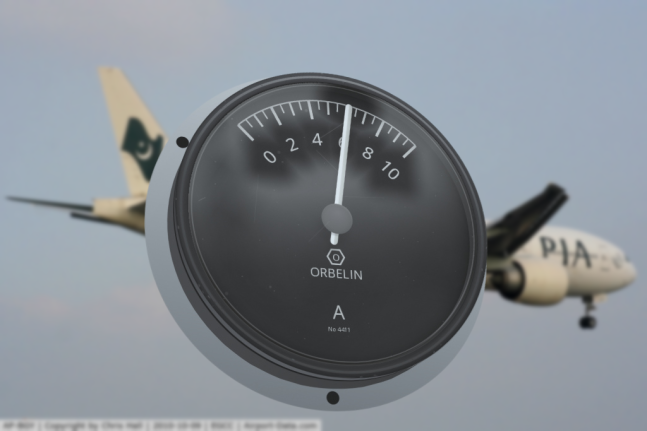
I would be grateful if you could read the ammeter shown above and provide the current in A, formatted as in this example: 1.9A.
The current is 6A
